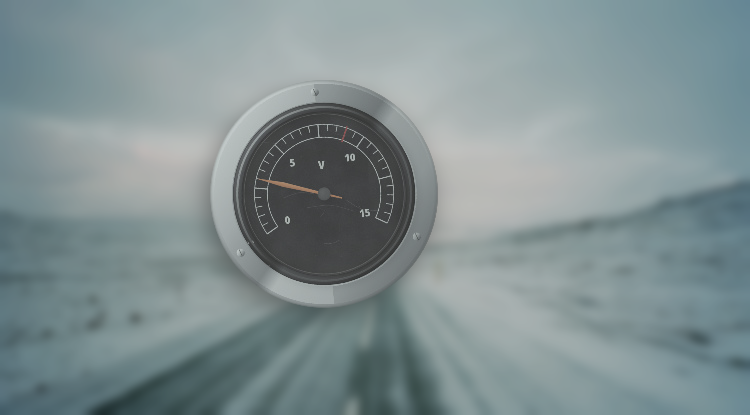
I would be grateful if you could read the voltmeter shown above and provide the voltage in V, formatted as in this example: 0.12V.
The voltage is 3V
